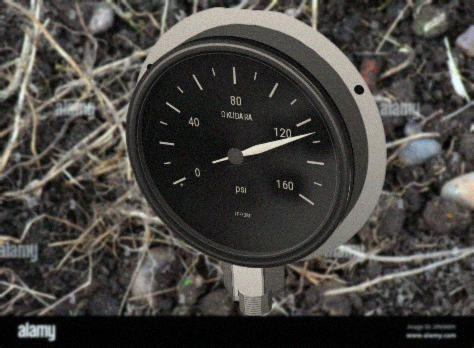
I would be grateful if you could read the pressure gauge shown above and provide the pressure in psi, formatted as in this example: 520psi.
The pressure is 125psi
